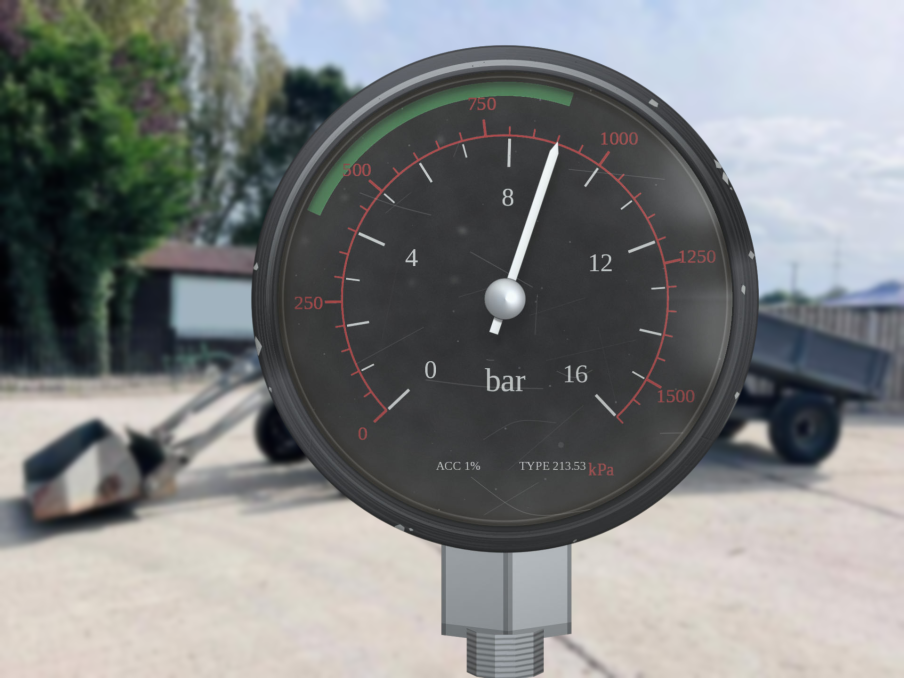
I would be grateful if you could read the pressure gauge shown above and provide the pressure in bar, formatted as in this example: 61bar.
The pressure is 9bar
